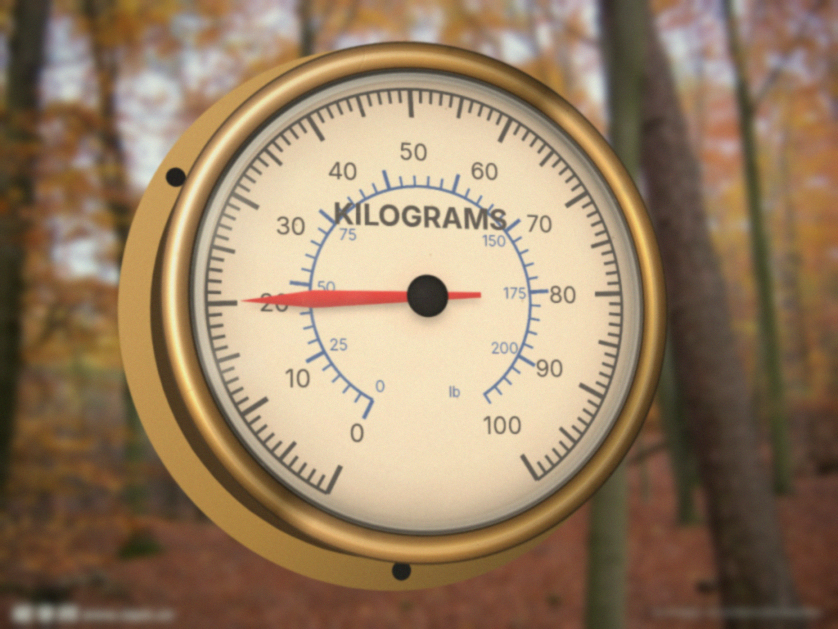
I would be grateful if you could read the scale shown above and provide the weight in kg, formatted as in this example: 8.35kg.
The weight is 20kg
